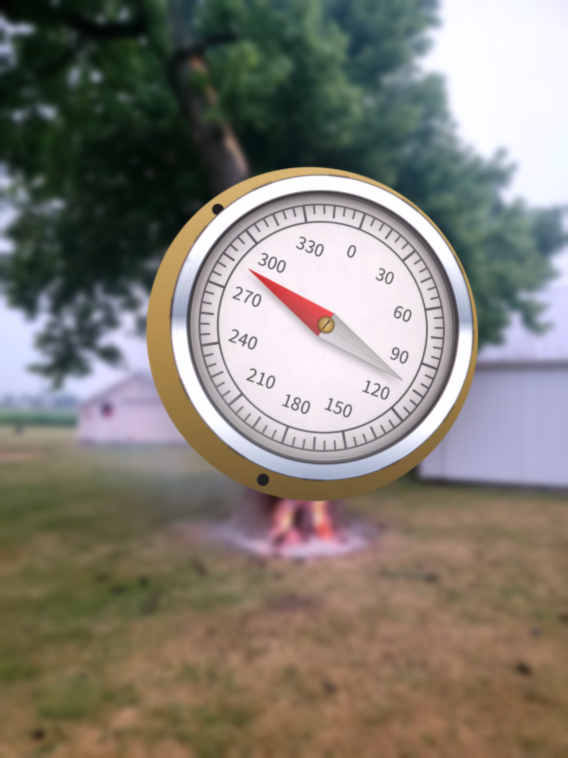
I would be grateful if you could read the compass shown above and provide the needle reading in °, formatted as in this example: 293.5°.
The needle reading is 285°
